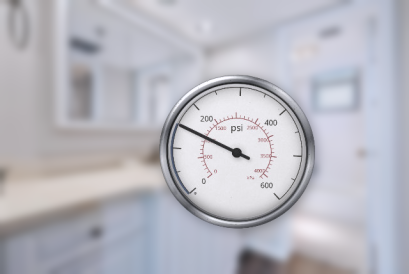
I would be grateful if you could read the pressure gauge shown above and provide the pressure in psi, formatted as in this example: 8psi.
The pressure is 150psi
